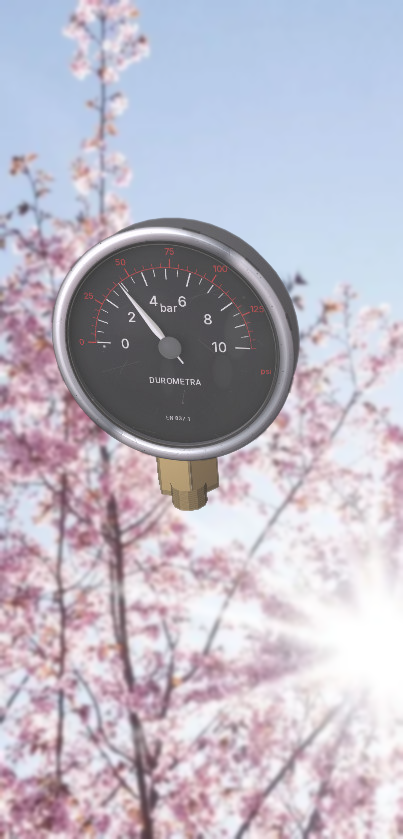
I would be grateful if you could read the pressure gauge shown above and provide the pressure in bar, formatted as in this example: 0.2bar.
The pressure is 3bar
